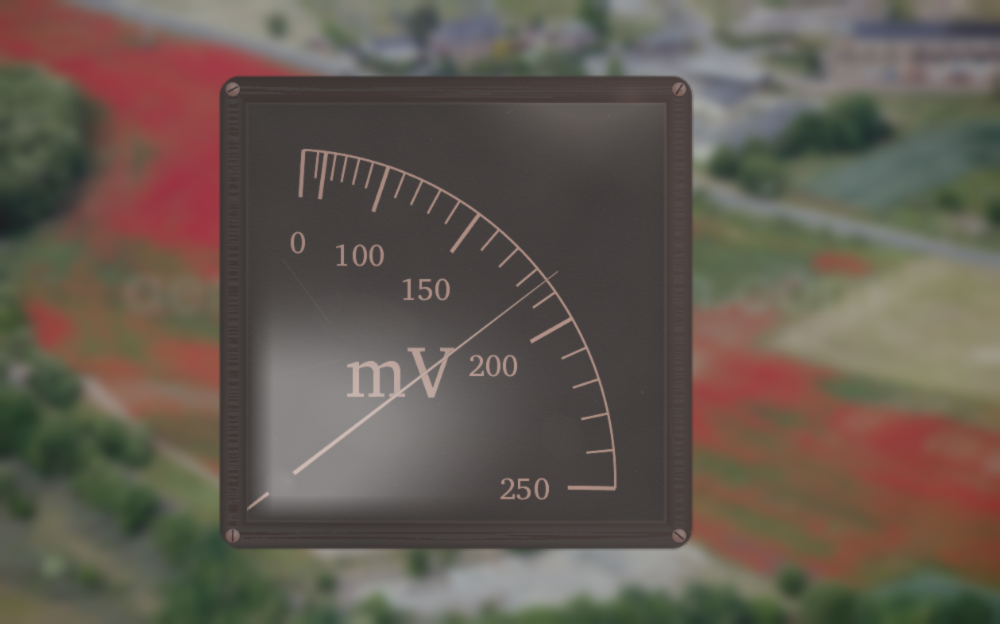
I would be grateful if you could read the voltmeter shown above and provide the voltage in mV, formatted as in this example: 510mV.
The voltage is 185mV
